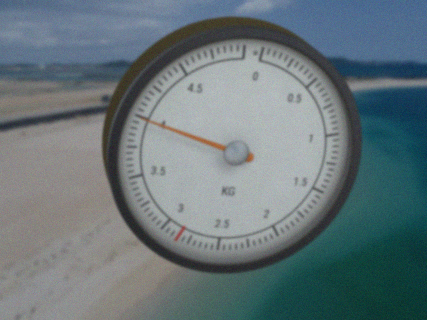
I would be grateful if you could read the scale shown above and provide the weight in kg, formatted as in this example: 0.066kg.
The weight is 4kg
